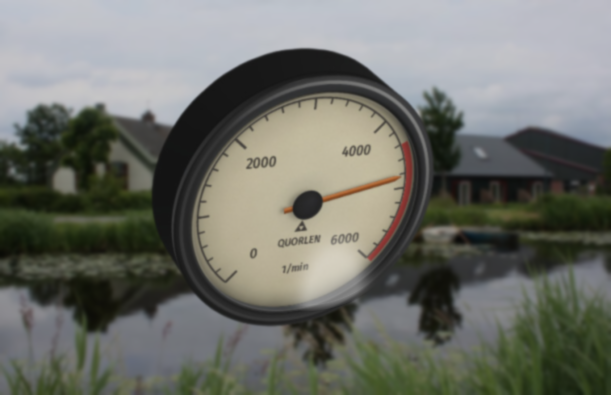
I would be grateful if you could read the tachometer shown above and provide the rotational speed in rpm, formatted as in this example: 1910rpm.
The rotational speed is 4800rpm
